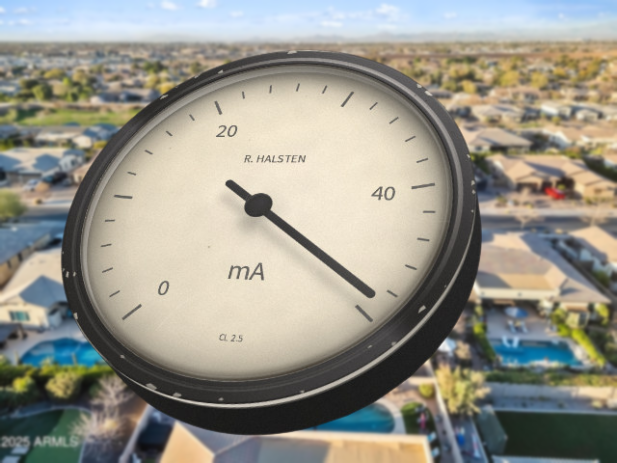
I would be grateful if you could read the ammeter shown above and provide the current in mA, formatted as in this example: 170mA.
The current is 49mA
